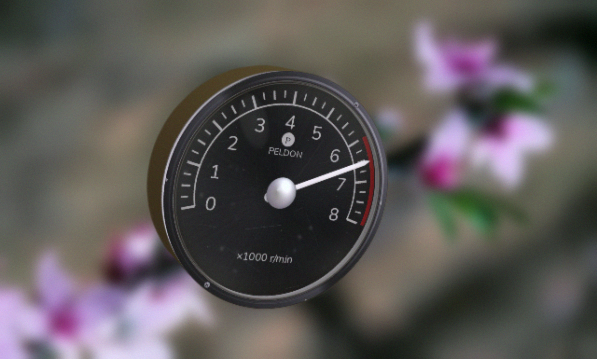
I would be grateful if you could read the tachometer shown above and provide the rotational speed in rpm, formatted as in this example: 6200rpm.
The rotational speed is 6500rpm
